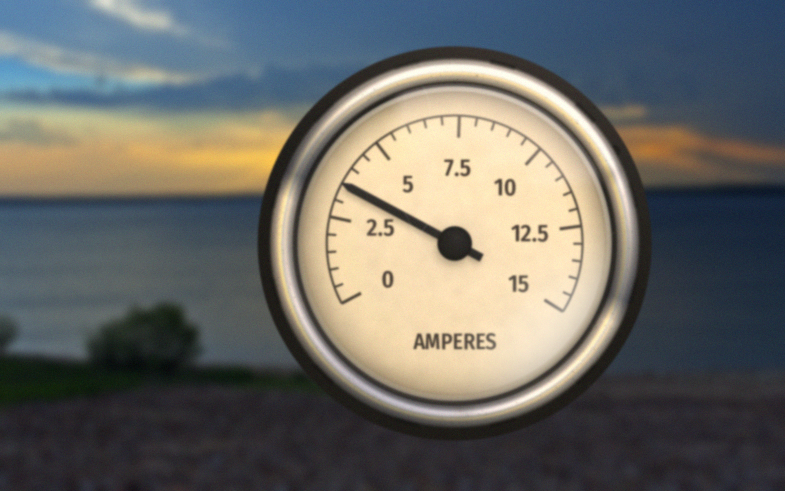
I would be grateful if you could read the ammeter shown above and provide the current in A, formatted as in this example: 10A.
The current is 3.5A
